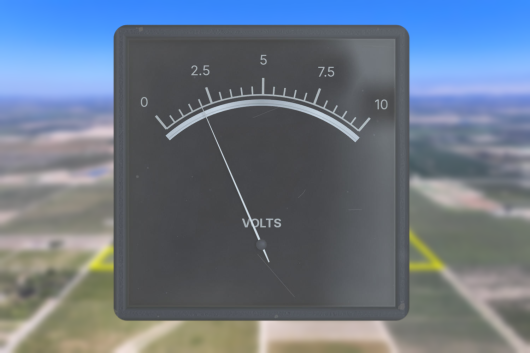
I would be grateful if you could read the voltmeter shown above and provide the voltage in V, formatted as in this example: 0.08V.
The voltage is 2V
